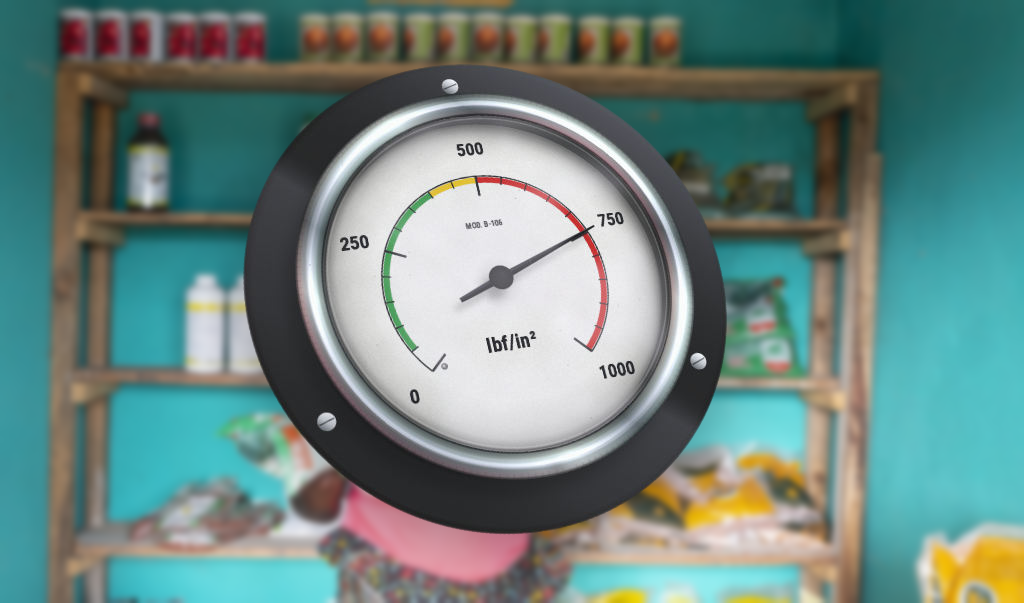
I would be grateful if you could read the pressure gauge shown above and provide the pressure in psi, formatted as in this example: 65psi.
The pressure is 750psi
